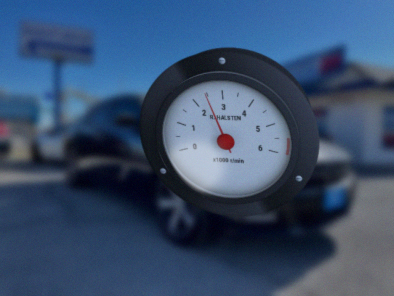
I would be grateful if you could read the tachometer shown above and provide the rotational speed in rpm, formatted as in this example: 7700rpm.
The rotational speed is 2500rpm
